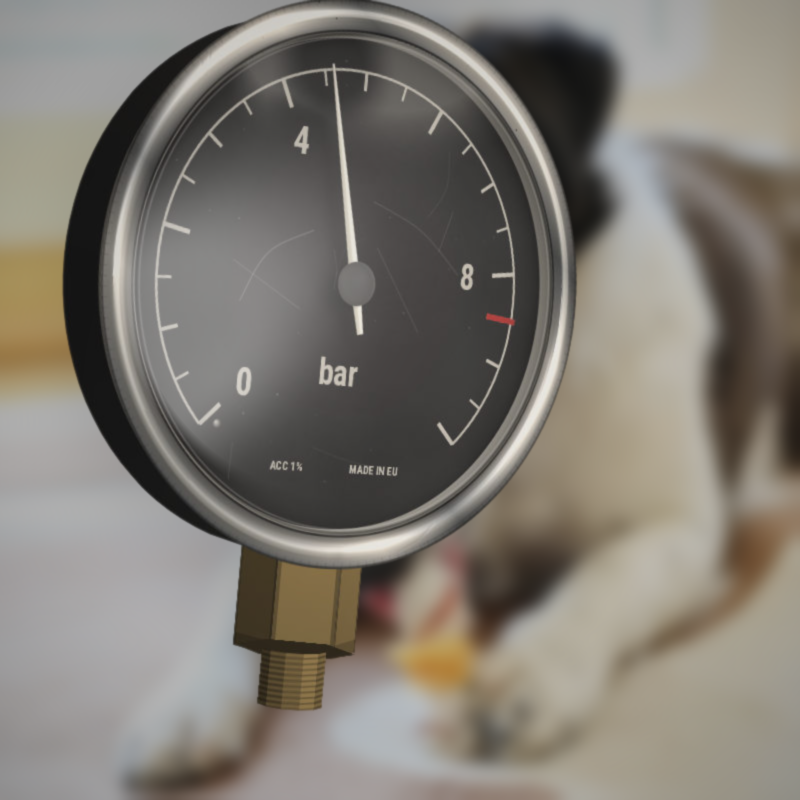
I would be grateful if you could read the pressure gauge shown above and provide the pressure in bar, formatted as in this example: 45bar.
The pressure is 4.5bar
